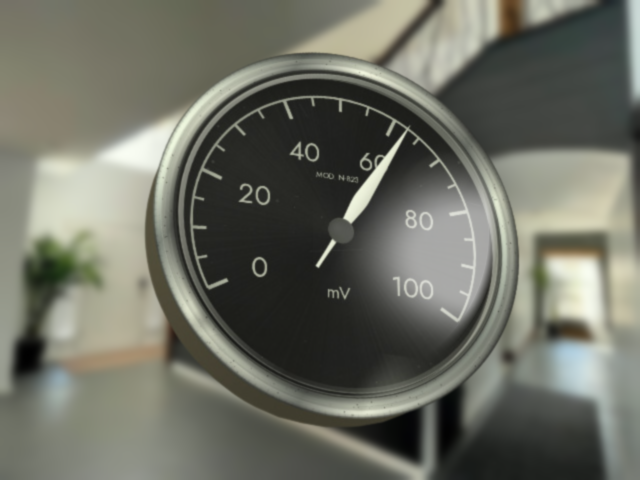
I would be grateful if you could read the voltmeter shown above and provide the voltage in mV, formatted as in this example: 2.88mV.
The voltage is 62.5mV
